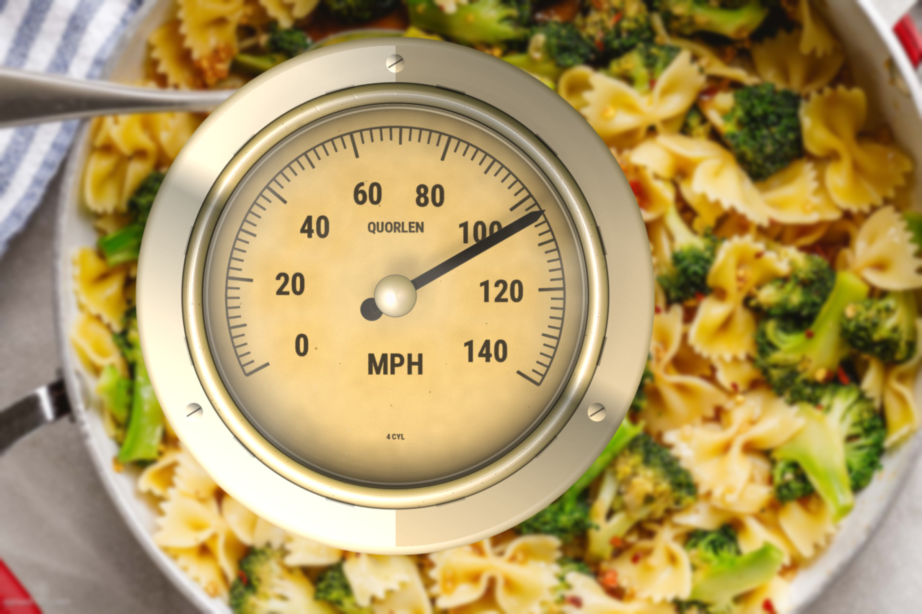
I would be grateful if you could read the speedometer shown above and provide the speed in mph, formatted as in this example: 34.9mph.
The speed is 104mph
